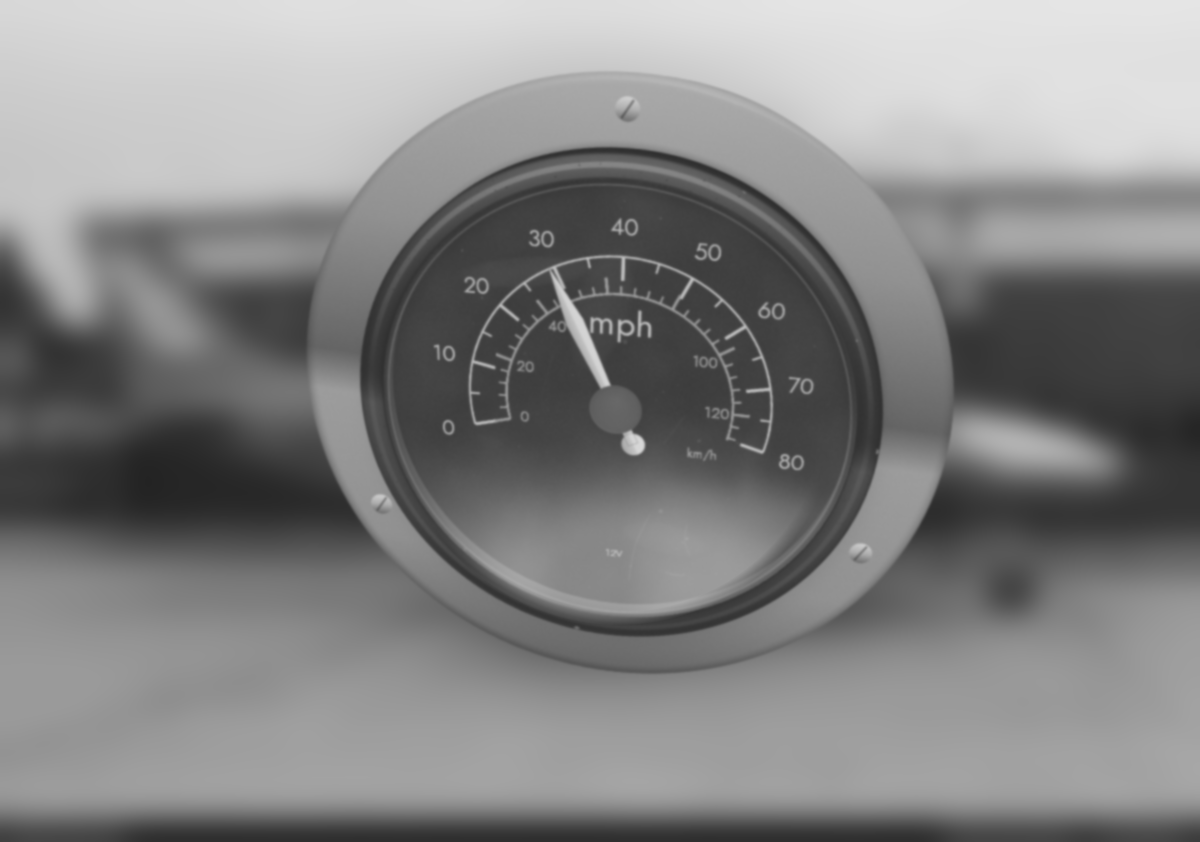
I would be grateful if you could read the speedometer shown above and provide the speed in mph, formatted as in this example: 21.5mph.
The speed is 30mph
